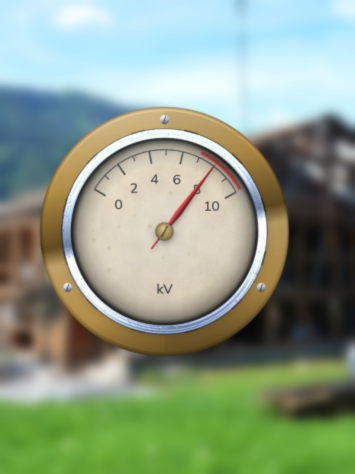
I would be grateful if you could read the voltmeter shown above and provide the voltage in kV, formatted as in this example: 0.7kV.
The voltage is 8kV
